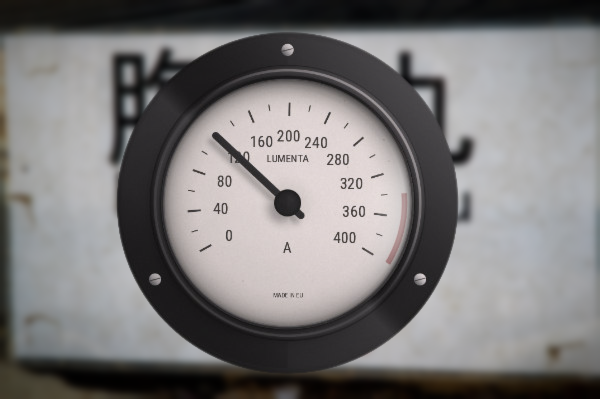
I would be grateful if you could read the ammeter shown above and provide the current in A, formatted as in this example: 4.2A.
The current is 120A
